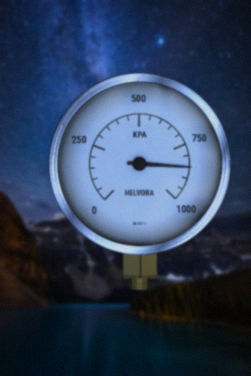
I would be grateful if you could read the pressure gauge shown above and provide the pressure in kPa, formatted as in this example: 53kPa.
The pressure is 850kPa
